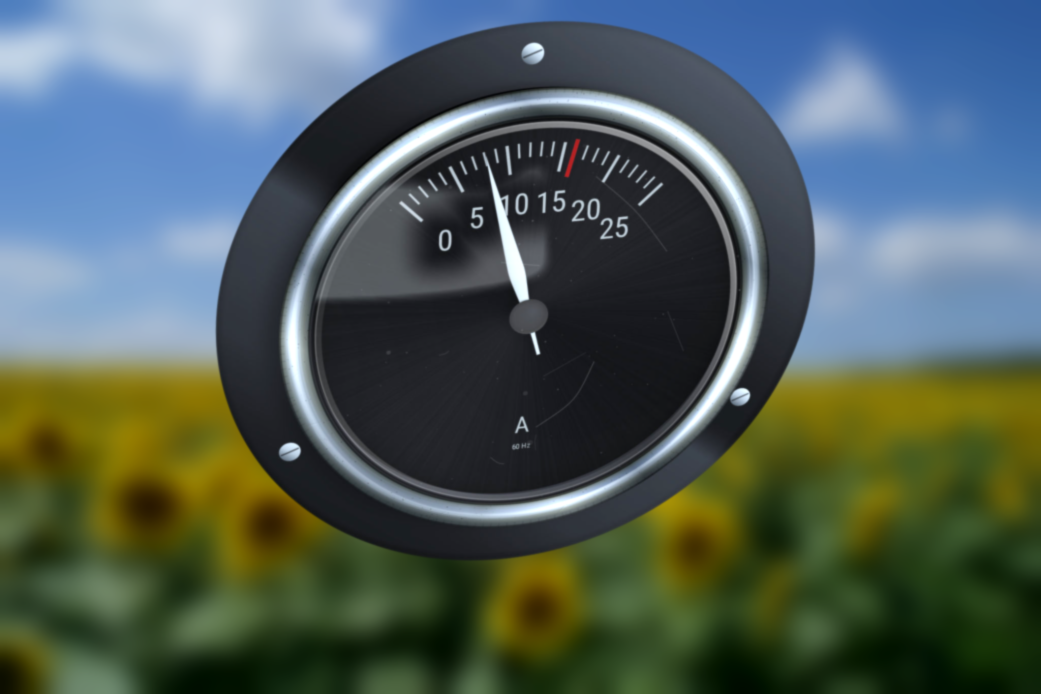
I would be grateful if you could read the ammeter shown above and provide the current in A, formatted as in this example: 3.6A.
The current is 8A
